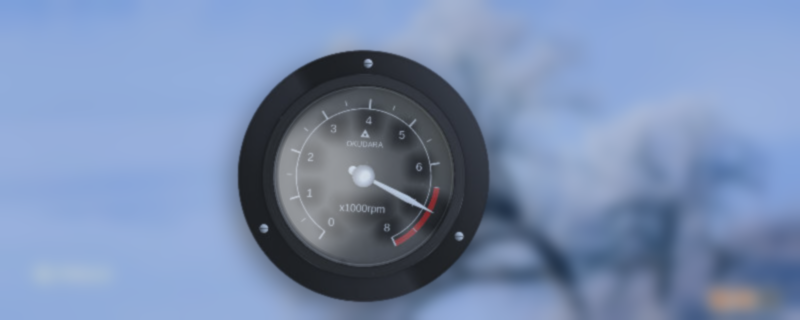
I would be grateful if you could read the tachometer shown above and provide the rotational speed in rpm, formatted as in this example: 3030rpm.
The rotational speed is 7000rpm
